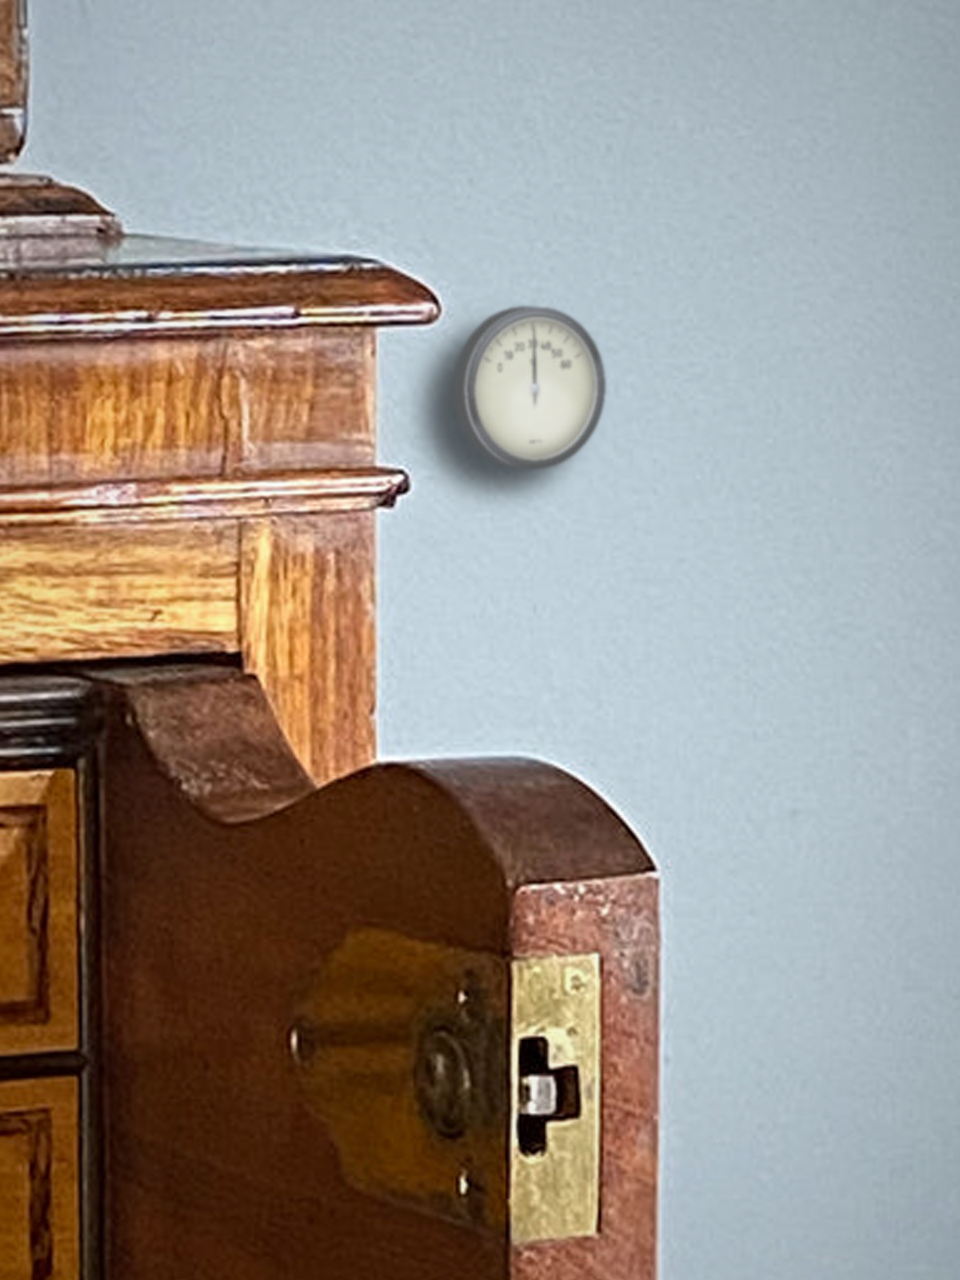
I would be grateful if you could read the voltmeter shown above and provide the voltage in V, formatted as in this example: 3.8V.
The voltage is 30V
